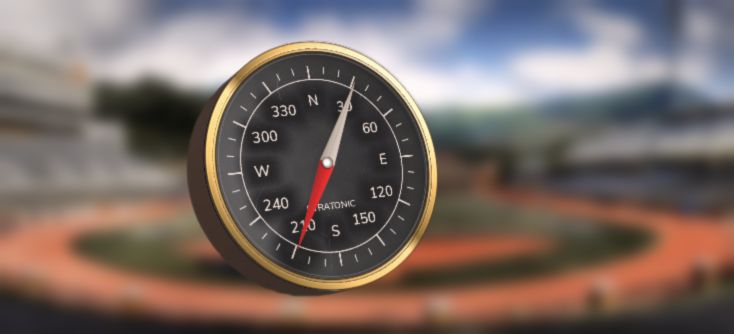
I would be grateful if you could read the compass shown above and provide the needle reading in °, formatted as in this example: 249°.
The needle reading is 210°
